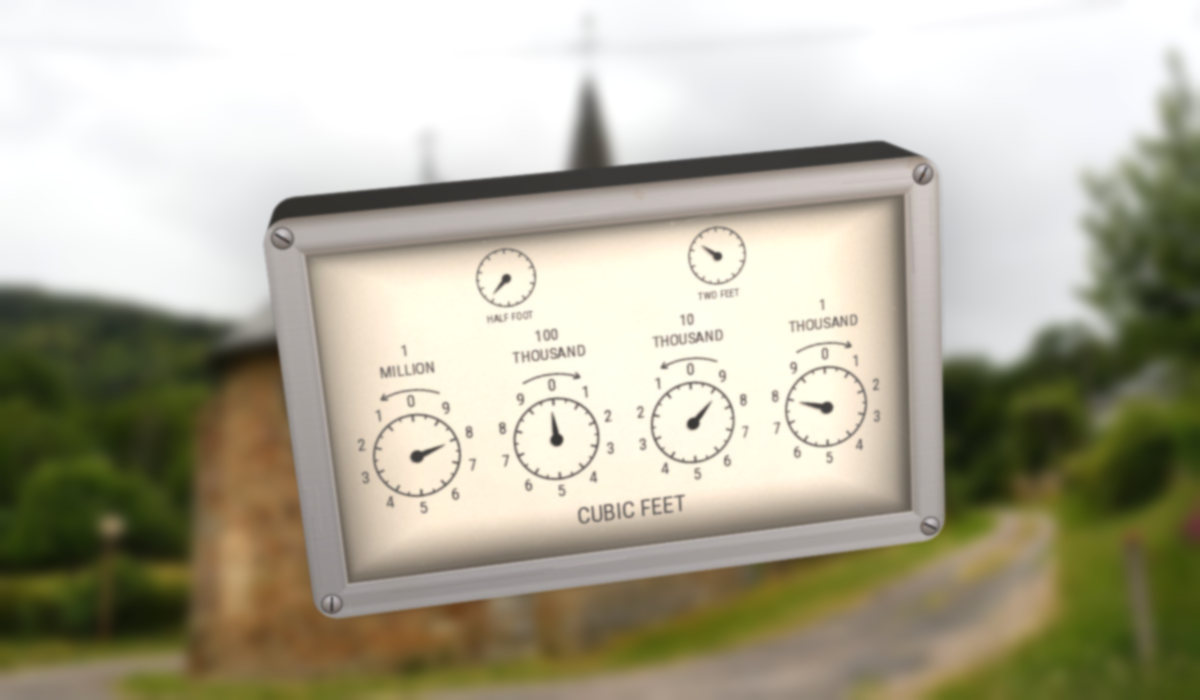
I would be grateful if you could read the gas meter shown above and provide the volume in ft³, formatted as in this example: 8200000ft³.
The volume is 798800ft³
